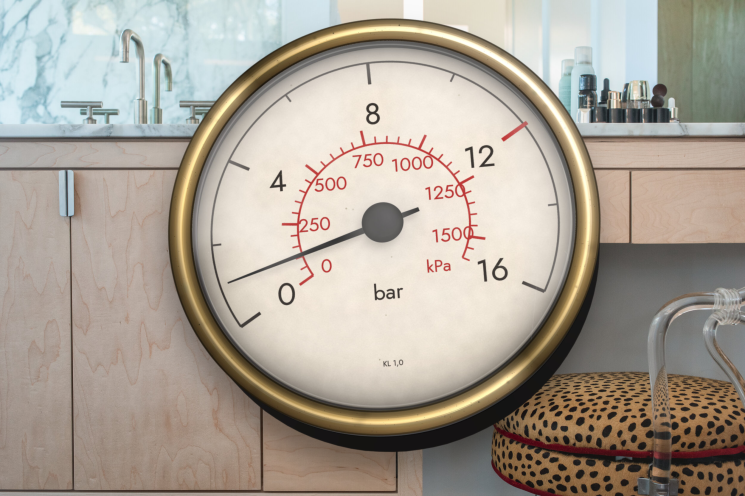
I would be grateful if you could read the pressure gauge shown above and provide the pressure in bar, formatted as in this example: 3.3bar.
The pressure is 1bar
